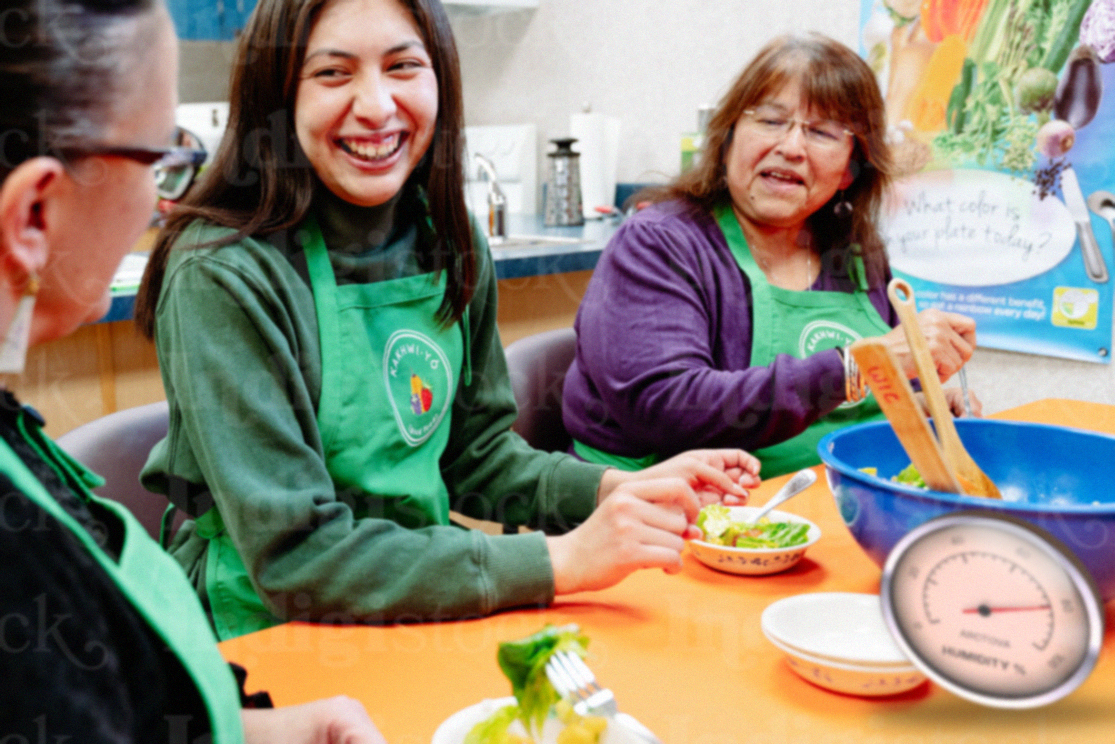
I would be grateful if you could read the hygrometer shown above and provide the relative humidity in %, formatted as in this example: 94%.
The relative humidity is 80%
